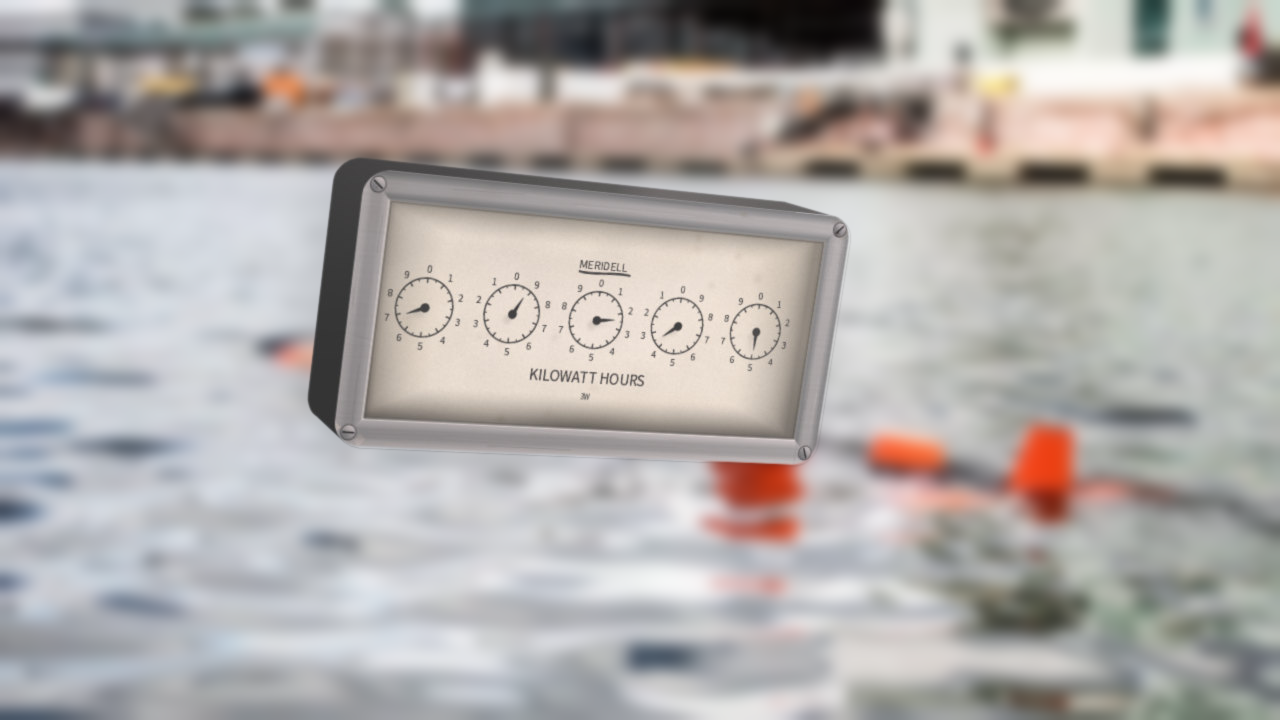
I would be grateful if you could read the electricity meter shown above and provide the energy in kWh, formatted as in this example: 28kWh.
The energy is 69235kWh
